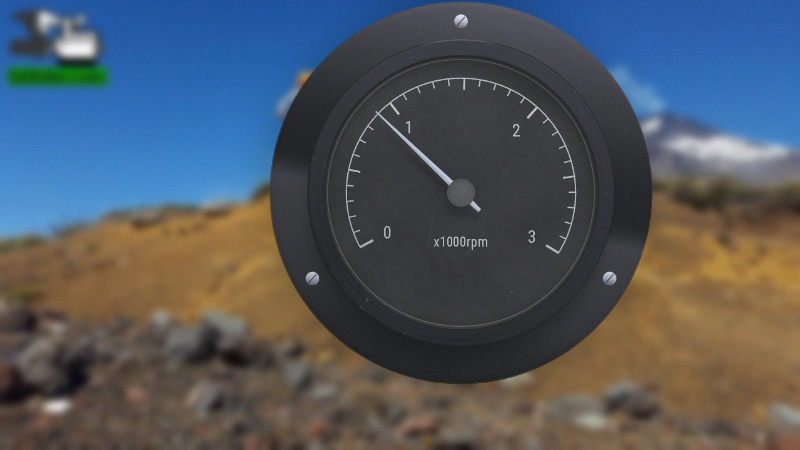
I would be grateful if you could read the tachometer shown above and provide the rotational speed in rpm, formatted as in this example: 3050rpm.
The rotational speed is 900rpm
